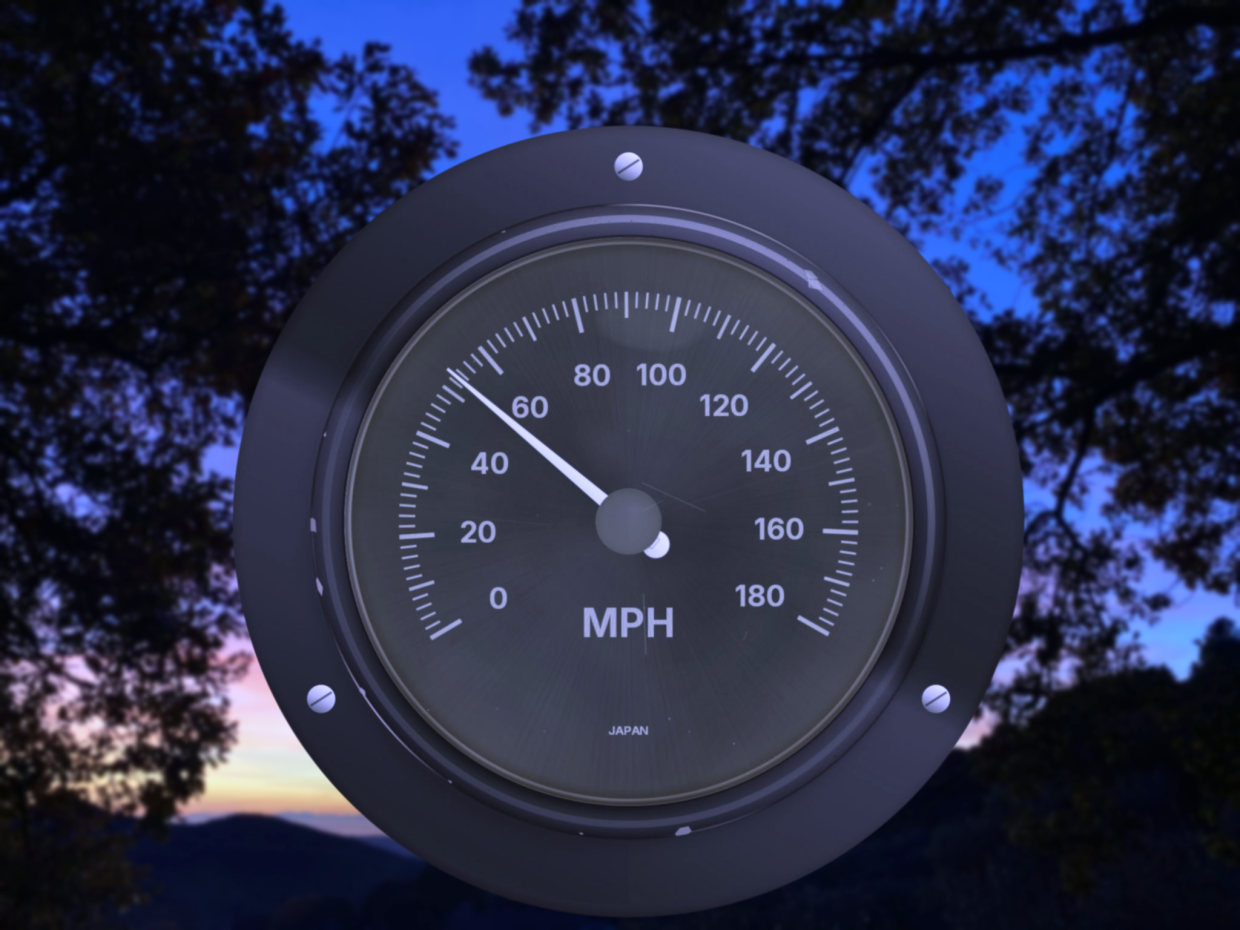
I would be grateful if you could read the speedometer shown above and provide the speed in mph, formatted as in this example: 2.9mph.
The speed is 53mph
